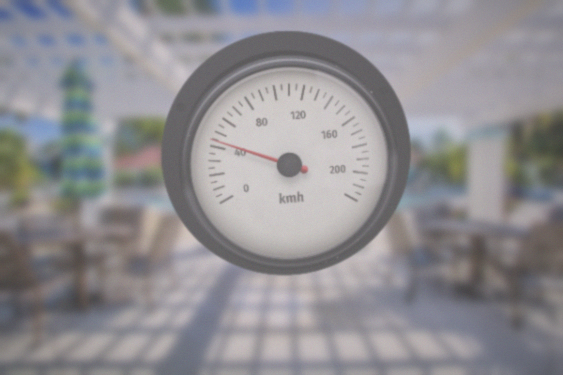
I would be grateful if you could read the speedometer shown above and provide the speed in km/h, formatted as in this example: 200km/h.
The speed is 45km/h
